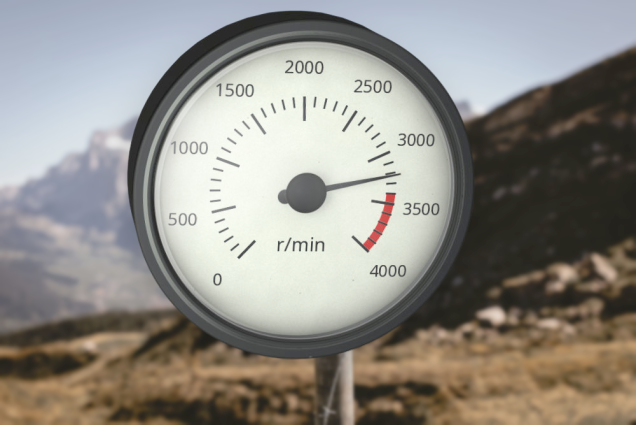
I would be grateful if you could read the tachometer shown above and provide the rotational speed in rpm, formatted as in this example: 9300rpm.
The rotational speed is 3200rpm
